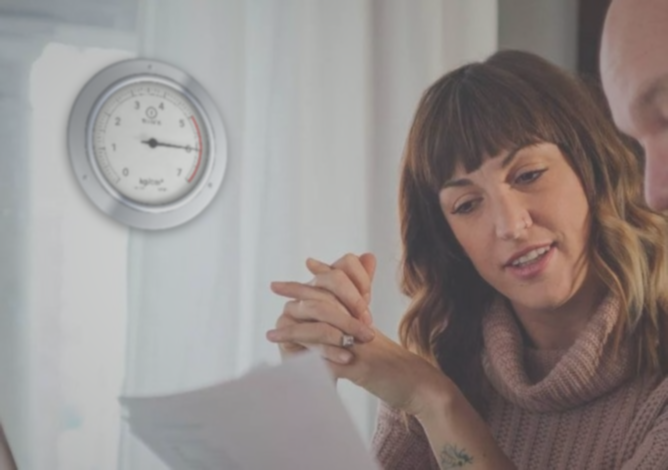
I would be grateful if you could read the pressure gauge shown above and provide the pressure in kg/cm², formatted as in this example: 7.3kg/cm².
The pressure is 6kg/cm²
